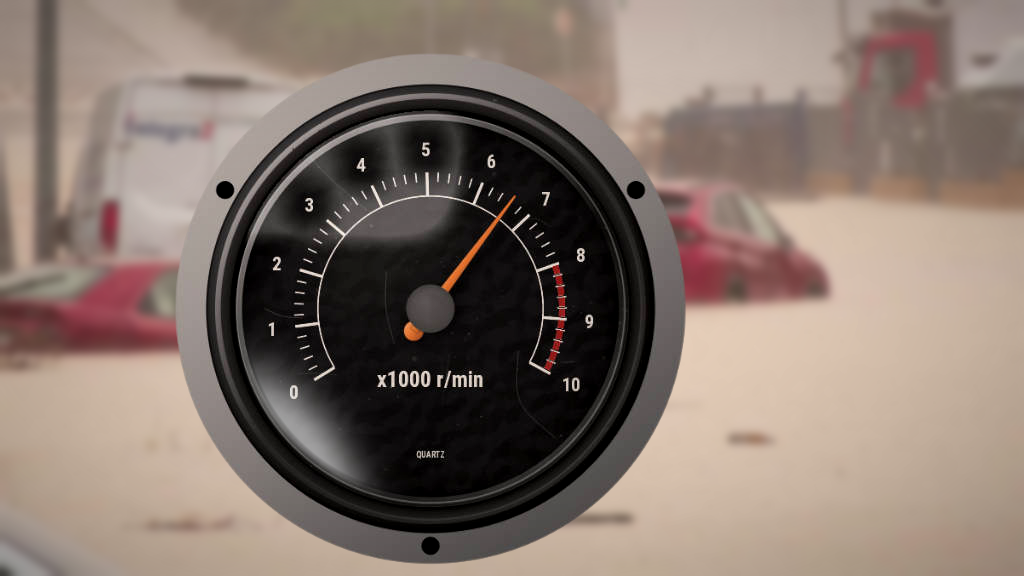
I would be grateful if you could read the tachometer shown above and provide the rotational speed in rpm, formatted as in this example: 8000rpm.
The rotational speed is 6600rpm
